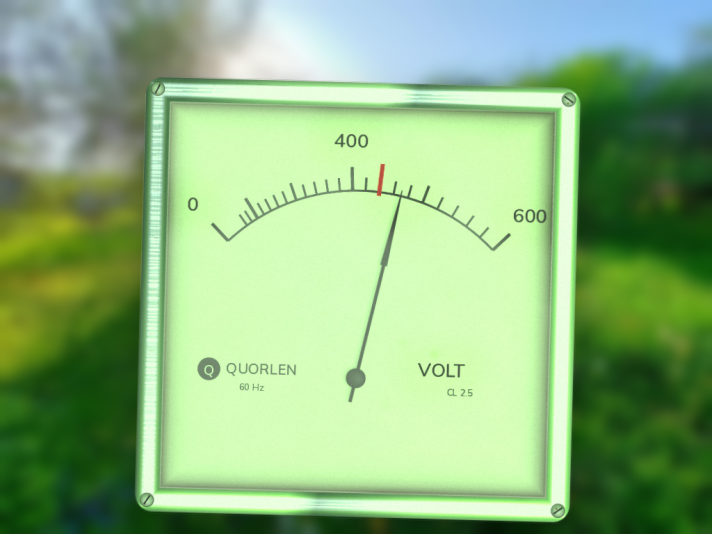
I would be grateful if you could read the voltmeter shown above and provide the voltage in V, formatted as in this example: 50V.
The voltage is 470V
